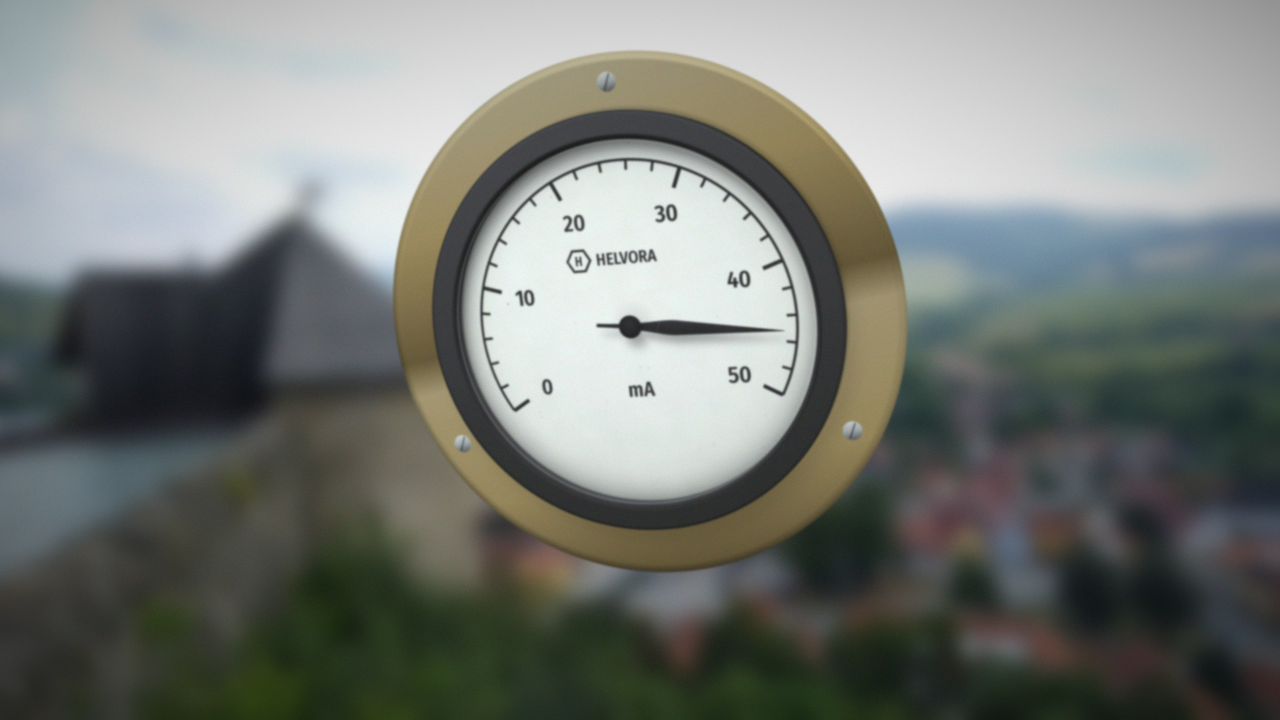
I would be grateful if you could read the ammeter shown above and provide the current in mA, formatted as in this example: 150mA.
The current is 45mA
